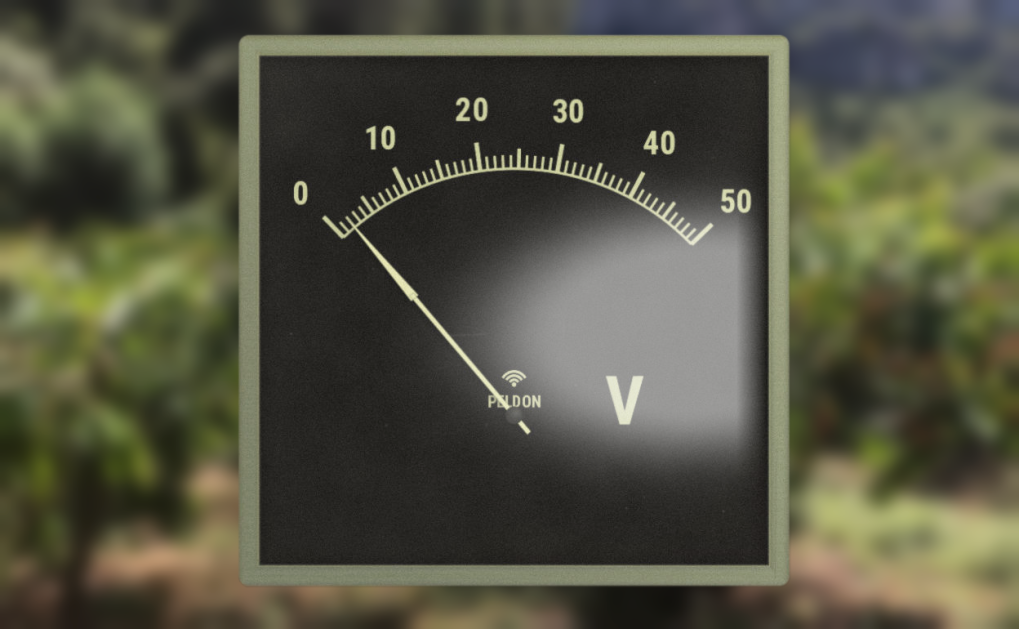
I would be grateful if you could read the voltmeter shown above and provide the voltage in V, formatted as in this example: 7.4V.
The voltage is 2V
